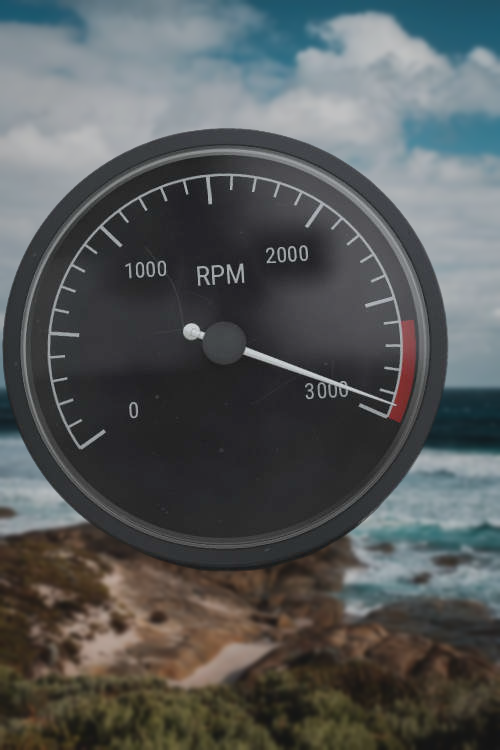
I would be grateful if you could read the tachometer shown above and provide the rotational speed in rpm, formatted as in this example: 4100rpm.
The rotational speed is 2950rpm
